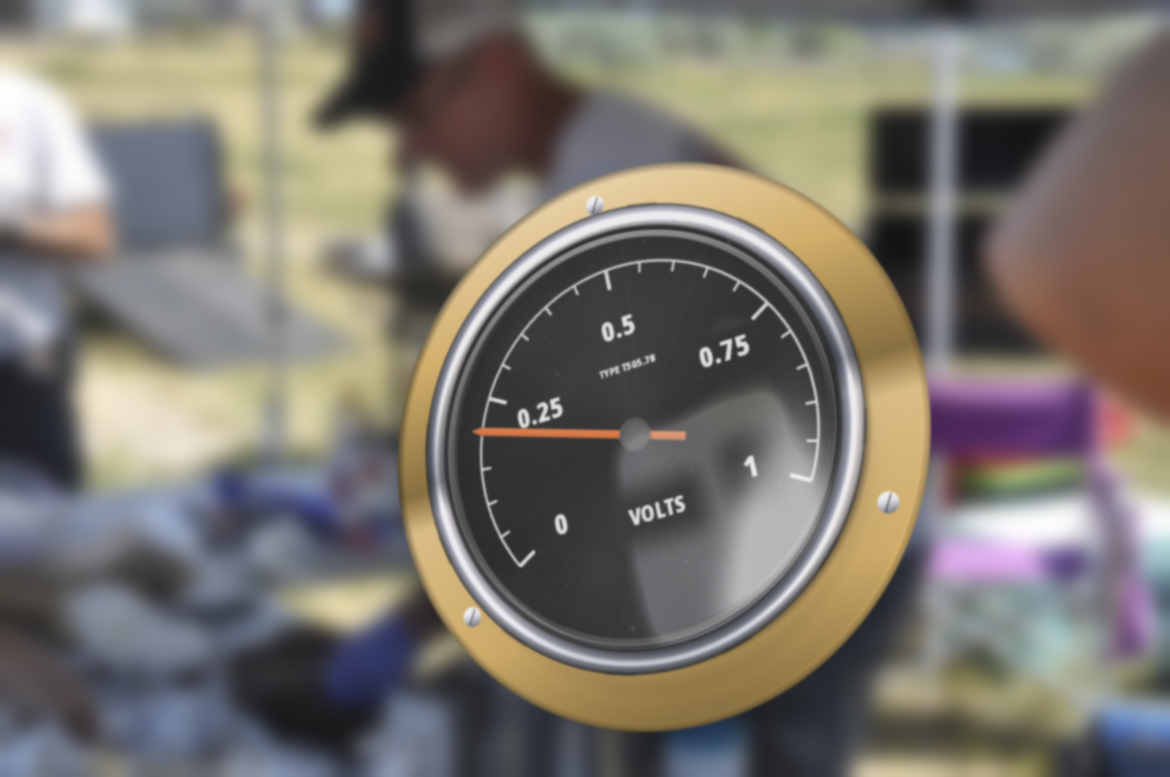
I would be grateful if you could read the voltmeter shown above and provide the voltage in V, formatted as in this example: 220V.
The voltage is 0.2V
